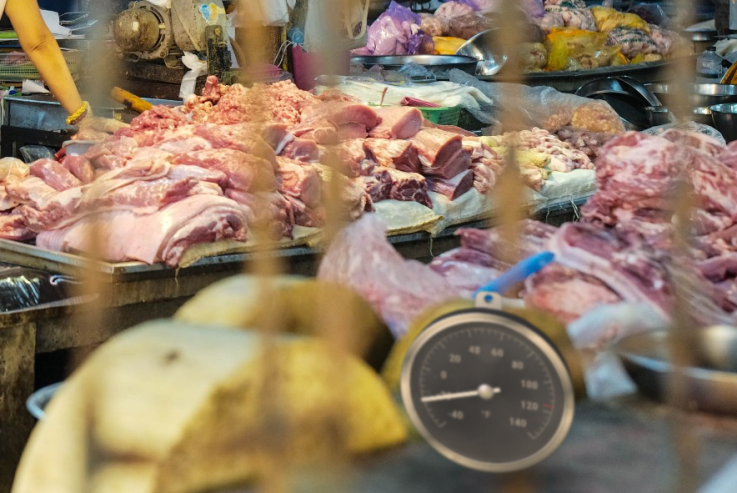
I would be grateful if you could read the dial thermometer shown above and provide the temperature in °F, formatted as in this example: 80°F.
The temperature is -20°F
